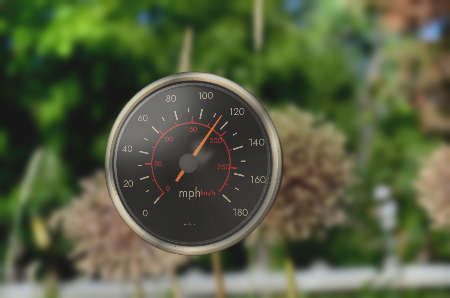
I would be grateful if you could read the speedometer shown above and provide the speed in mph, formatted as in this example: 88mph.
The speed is 115mph
